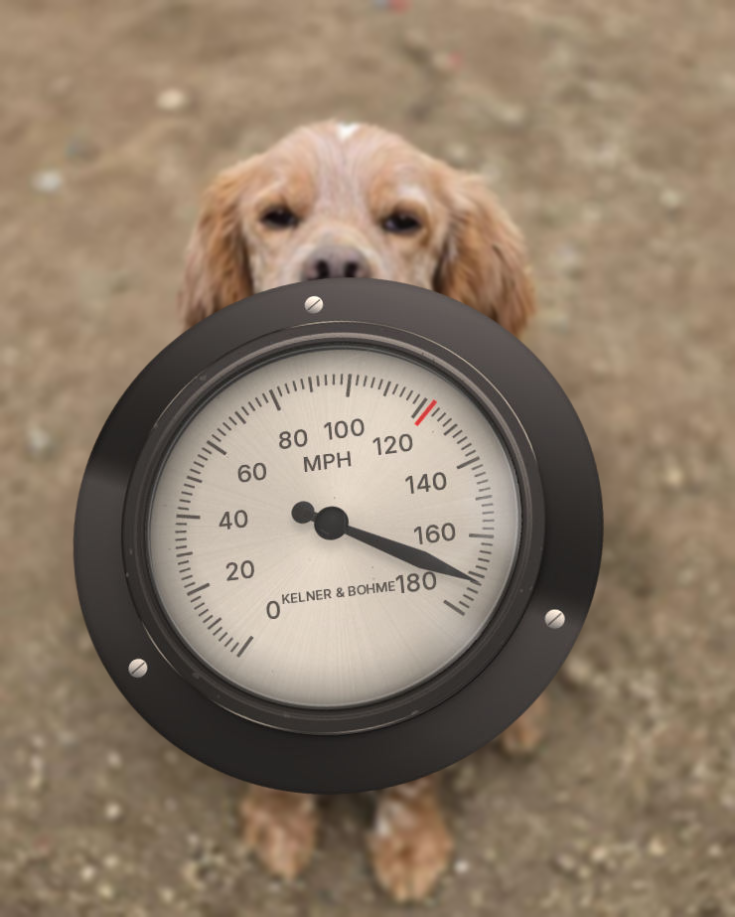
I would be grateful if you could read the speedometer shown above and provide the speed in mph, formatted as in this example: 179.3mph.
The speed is 172mph
